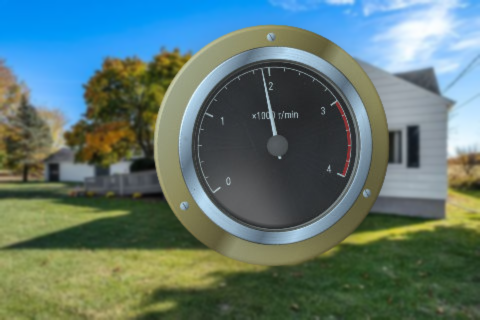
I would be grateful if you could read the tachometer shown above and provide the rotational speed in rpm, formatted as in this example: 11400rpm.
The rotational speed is 1900rpm
